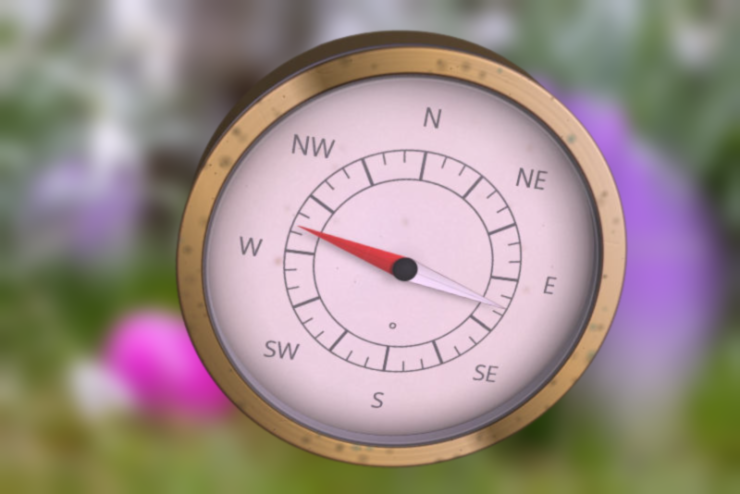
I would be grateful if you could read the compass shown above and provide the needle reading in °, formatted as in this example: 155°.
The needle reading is 285°
